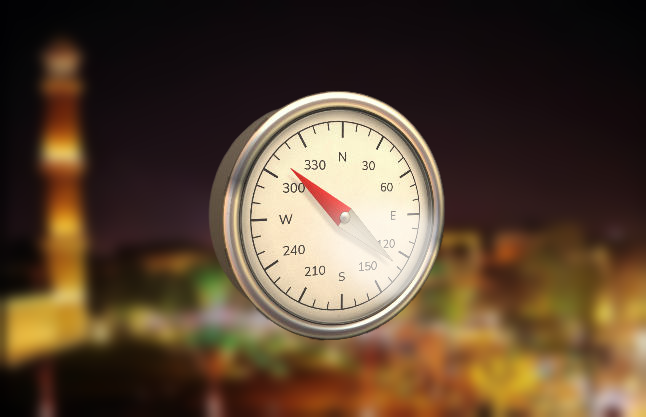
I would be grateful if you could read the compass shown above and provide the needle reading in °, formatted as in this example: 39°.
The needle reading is 310°
